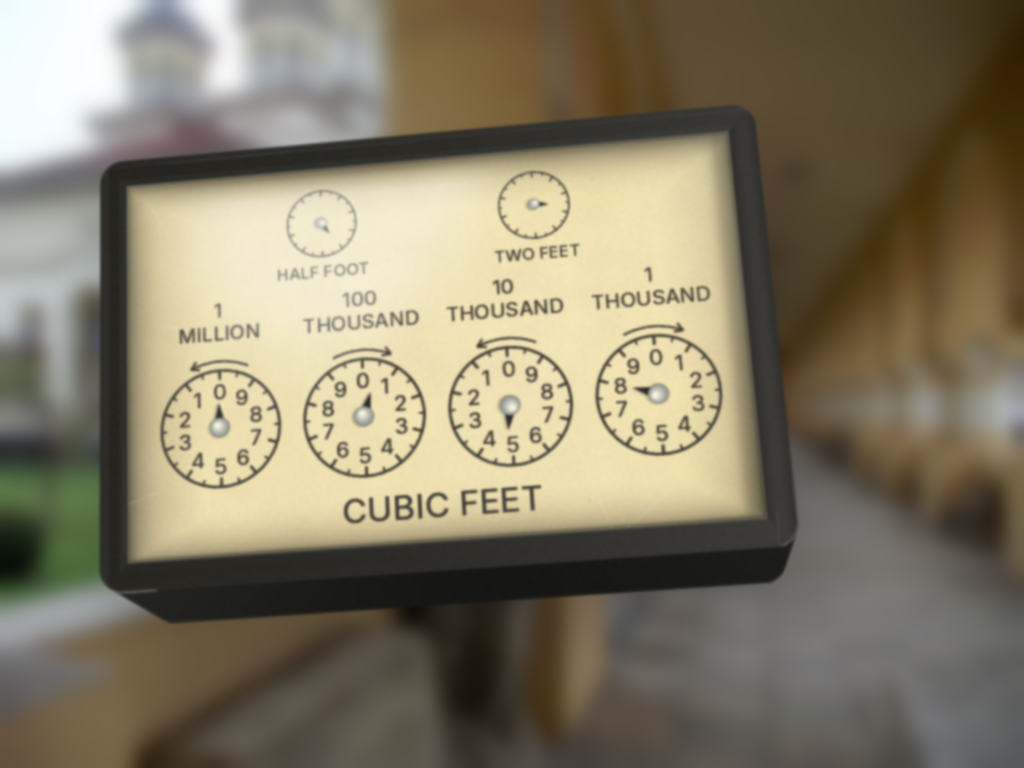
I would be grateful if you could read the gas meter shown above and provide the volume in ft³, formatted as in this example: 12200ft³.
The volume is 4800ft³
